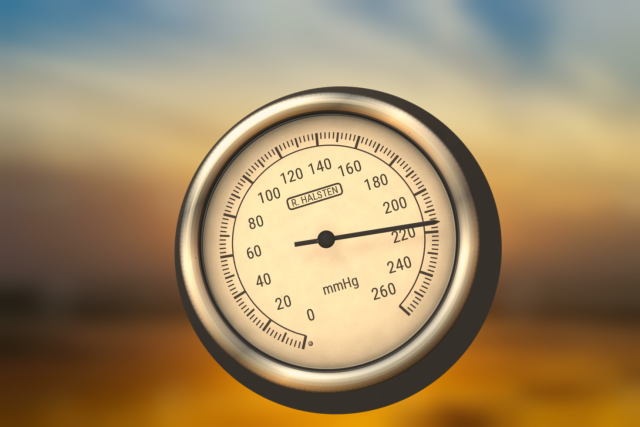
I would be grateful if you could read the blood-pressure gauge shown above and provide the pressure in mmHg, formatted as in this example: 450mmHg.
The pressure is 216mmHg
